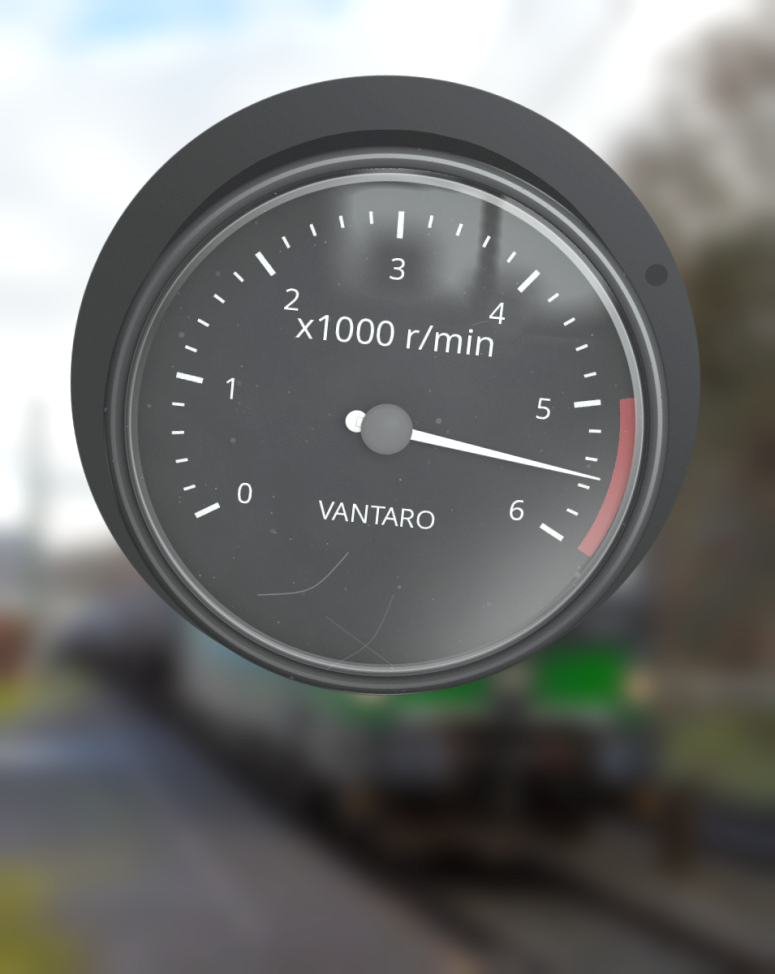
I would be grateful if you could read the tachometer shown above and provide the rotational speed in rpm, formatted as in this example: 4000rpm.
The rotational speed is 5500rpm
